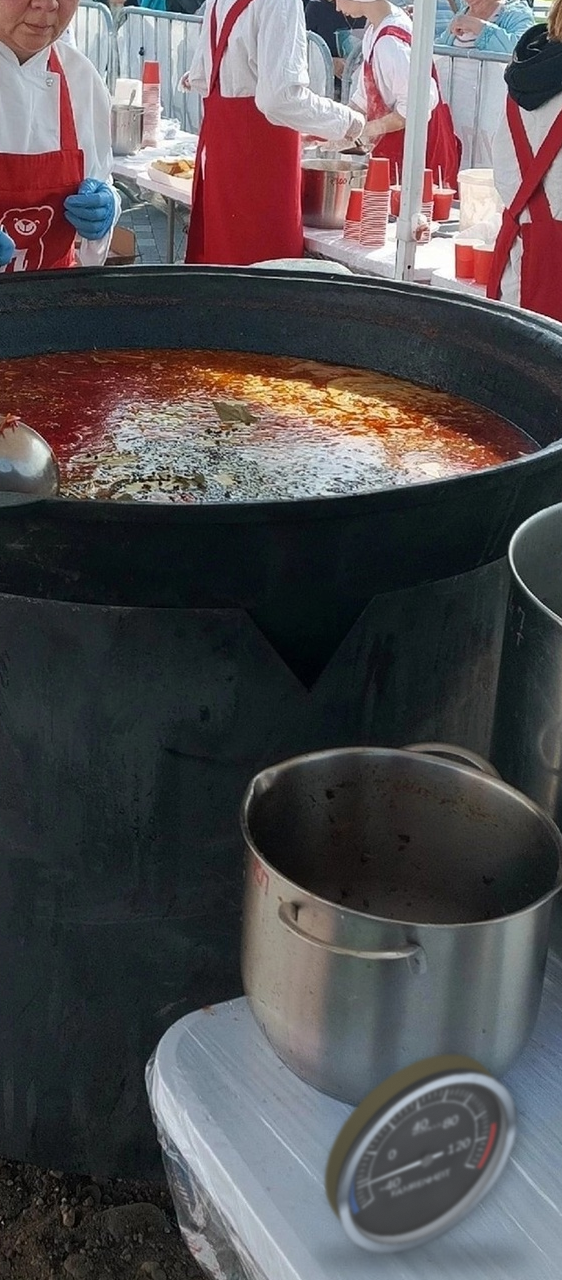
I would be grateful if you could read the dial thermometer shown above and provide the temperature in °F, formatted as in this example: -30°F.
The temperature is -20°F
